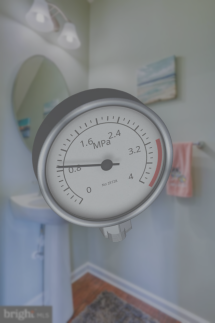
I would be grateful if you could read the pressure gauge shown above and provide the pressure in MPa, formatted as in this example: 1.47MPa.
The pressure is 0.9MPa
